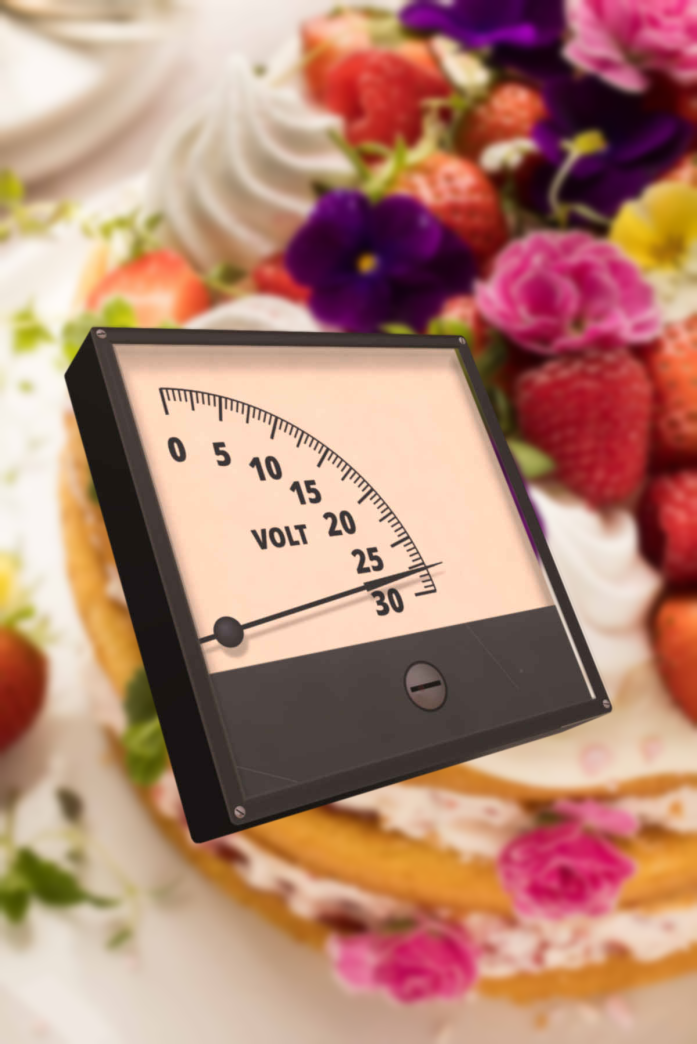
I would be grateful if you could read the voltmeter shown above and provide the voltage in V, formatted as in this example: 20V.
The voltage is 28V
